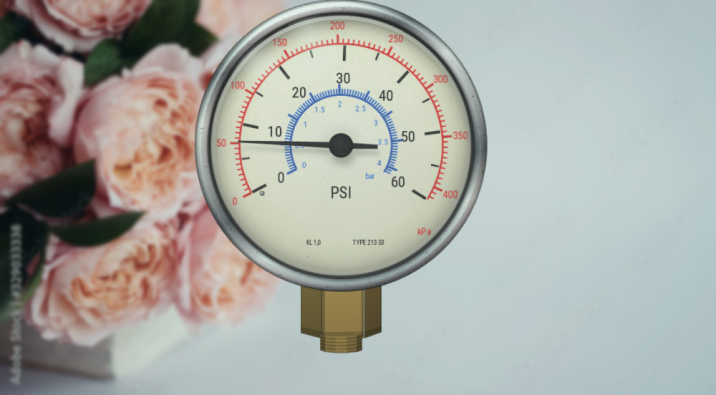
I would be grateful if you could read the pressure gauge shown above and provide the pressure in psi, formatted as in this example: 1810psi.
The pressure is 7.5psi
